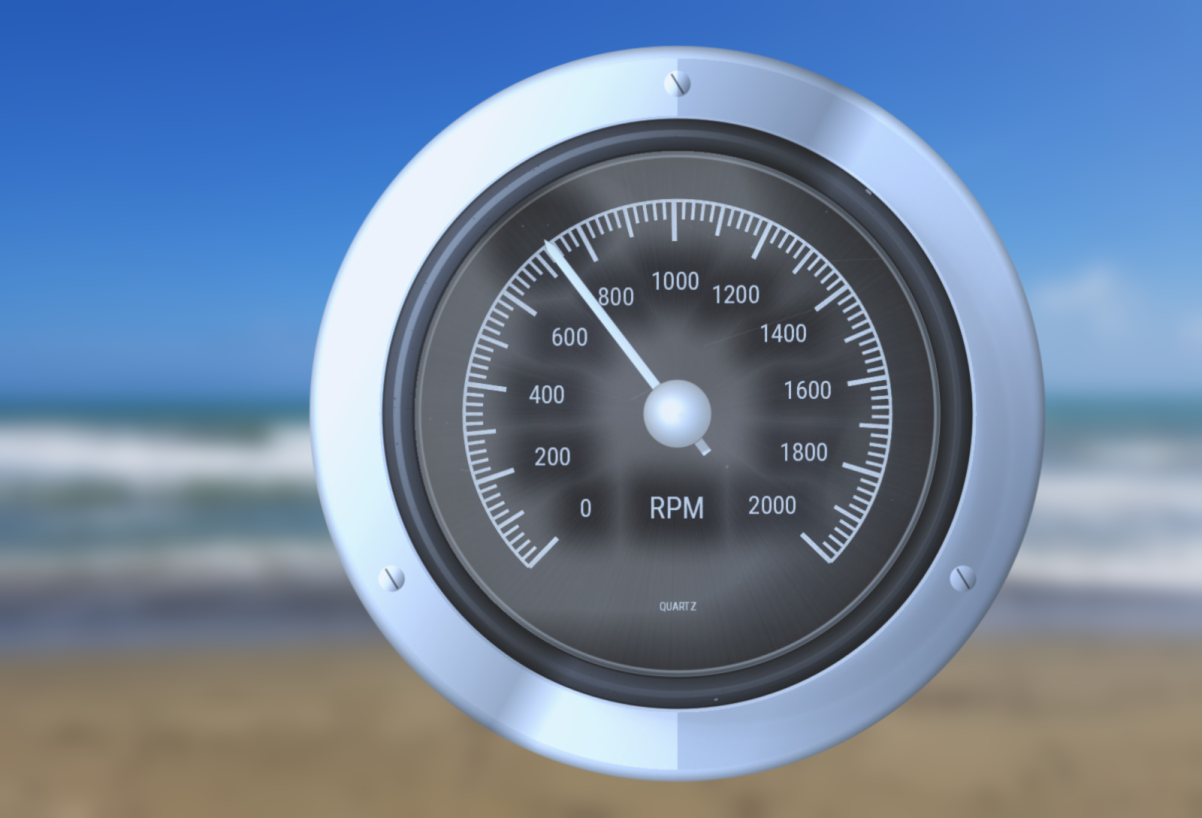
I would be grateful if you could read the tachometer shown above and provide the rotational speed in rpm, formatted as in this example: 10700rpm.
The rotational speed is 730rpm
